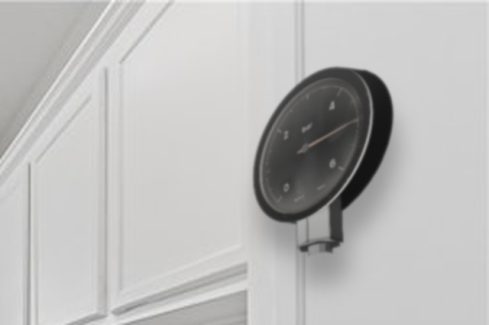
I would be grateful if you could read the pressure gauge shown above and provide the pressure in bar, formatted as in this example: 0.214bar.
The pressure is 5bar
